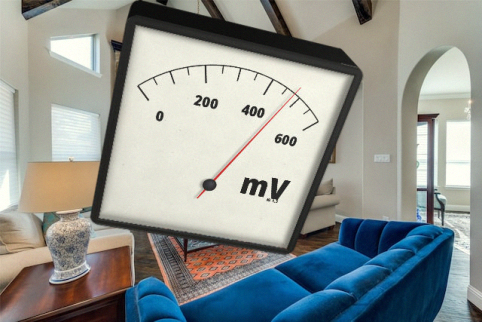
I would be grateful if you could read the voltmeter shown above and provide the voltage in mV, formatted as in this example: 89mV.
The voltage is 475mV
